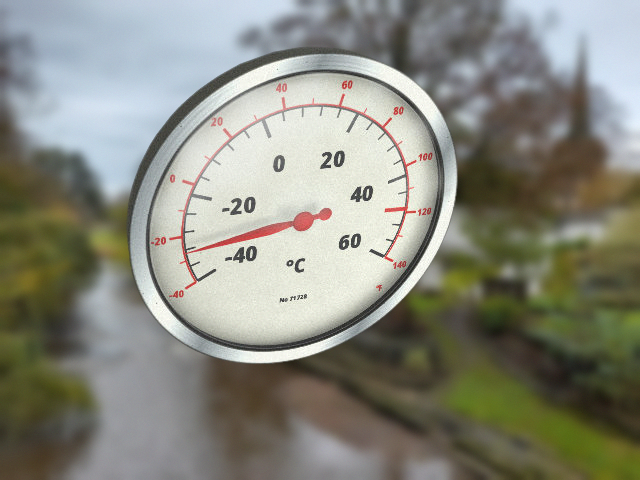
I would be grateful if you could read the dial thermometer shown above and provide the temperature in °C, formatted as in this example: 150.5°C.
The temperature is -32°C
